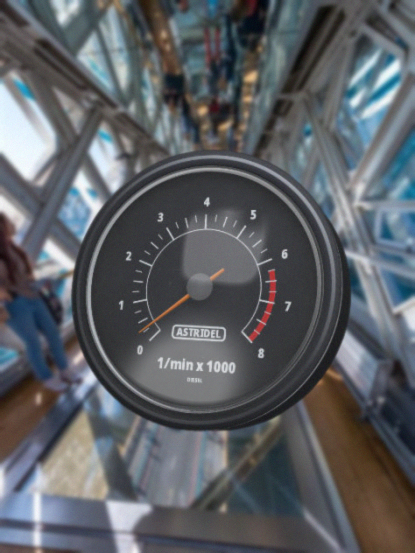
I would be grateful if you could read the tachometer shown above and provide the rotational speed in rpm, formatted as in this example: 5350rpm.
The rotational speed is 250rpm
